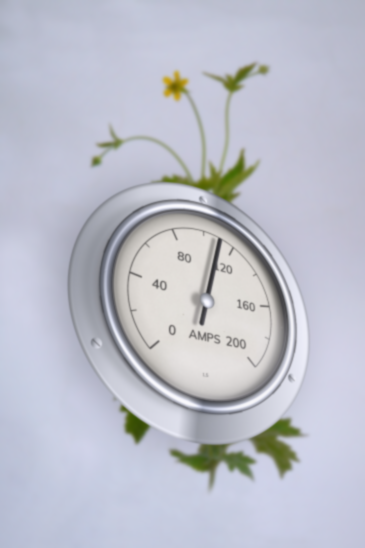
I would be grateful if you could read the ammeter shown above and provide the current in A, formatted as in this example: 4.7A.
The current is 110A
